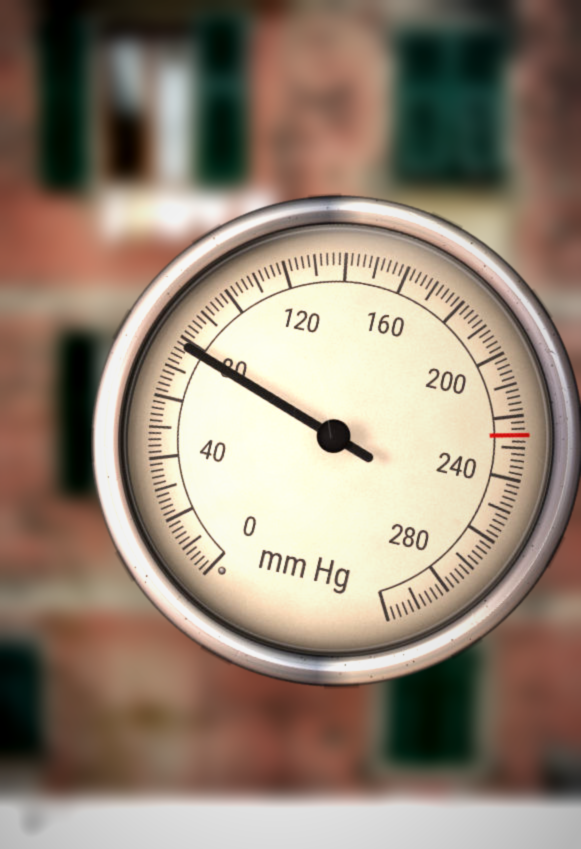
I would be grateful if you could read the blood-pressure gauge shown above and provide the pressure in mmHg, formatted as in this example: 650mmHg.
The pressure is 78mmHg
